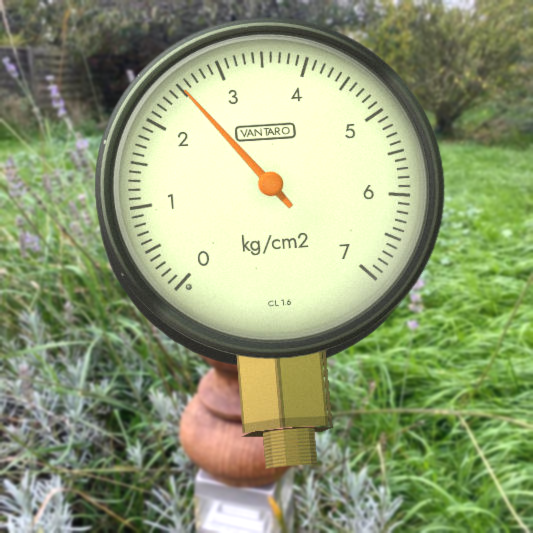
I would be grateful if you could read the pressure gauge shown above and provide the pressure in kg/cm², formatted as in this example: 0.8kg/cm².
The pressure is 2.5kg/cm²
